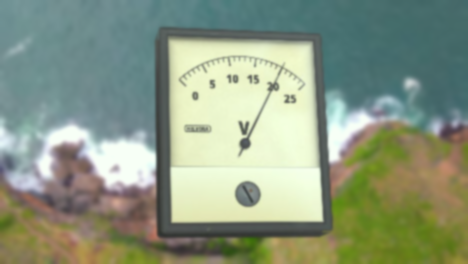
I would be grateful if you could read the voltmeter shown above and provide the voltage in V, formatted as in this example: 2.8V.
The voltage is 20V
